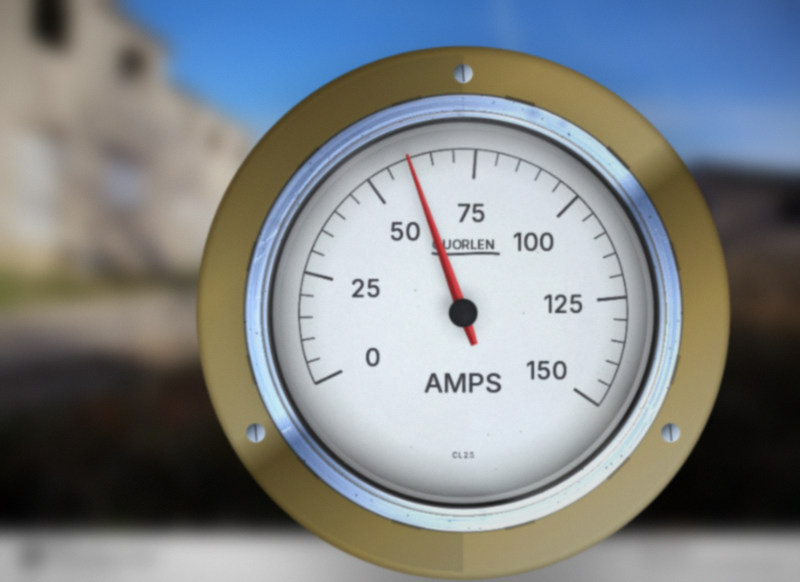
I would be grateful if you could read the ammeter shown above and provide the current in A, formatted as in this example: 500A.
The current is 60A
